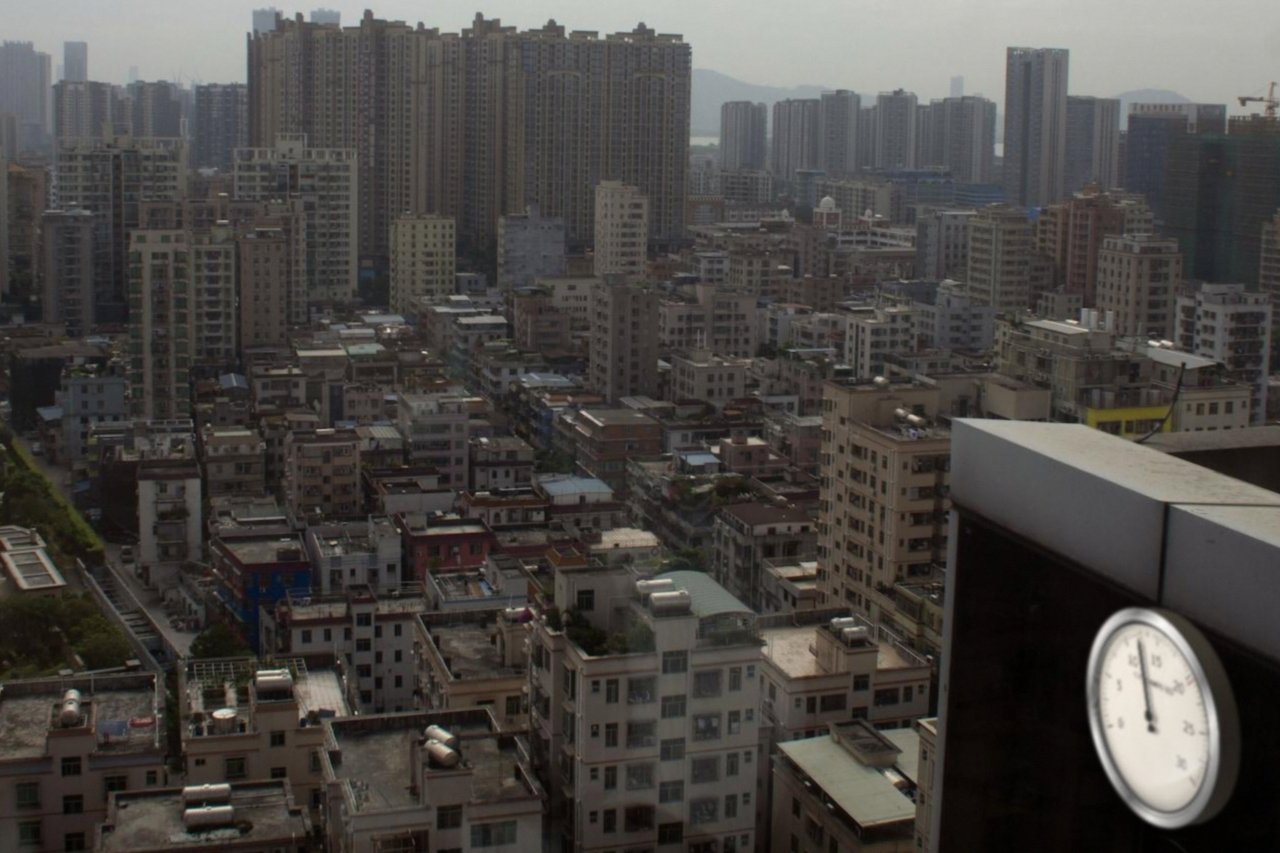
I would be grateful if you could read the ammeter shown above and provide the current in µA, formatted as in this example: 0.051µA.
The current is 12.5µA
